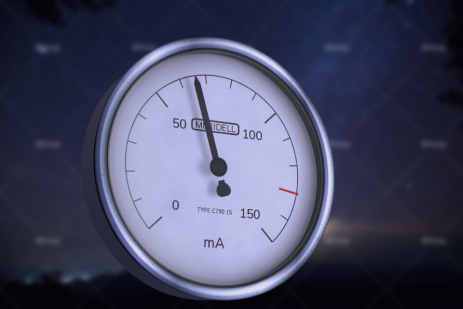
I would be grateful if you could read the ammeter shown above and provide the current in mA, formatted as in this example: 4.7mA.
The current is 65mA
